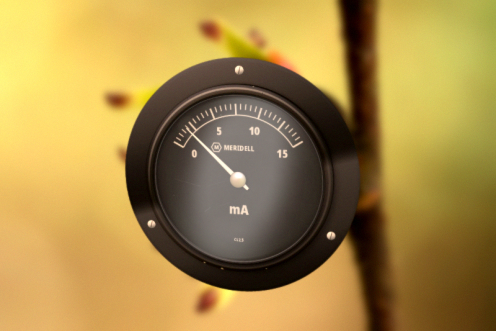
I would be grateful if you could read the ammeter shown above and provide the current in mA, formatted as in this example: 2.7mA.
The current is 2mA
